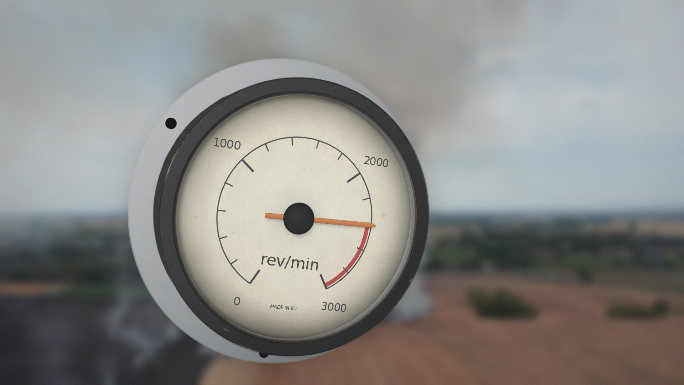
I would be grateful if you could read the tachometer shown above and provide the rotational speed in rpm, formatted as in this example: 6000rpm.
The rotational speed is 2400rpm
